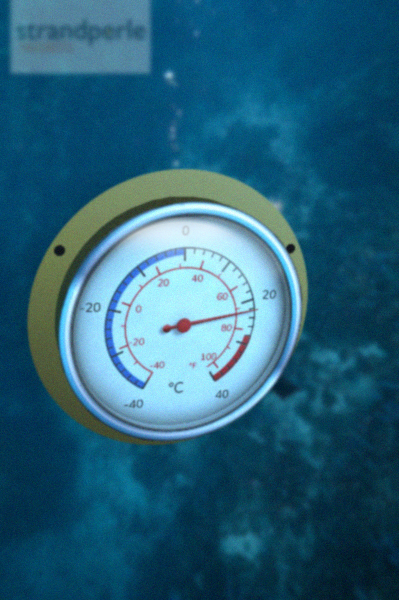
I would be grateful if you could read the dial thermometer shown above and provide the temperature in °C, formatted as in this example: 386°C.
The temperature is 22°C
